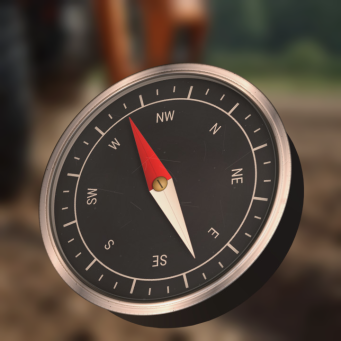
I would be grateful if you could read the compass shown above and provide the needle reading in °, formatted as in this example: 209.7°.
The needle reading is 290°
